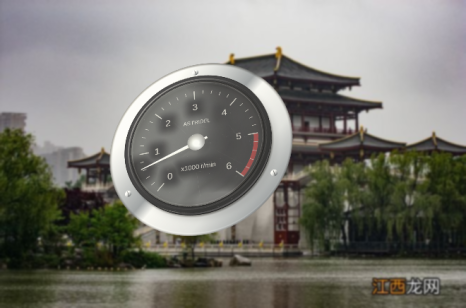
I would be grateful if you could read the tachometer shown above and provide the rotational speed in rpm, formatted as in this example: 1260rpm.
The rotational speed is 600rpm
